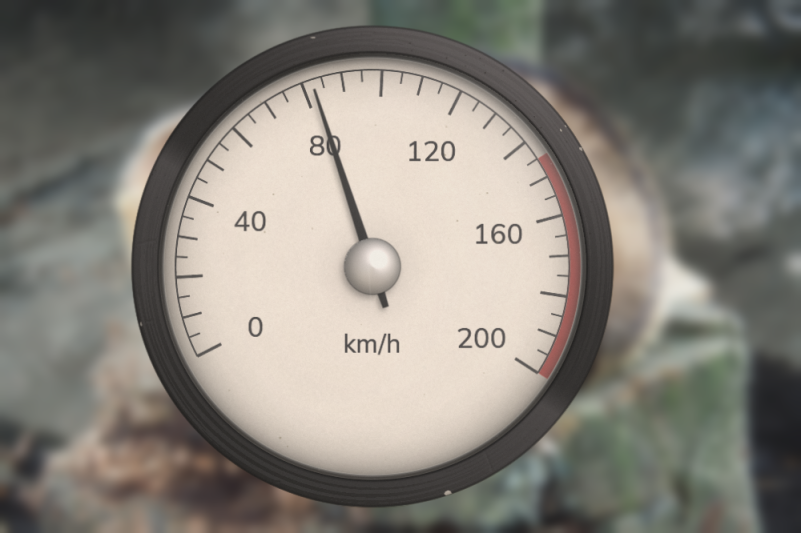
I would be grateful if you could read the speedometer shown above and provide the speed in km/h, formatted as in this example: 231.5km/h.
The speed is 82.5km/h
